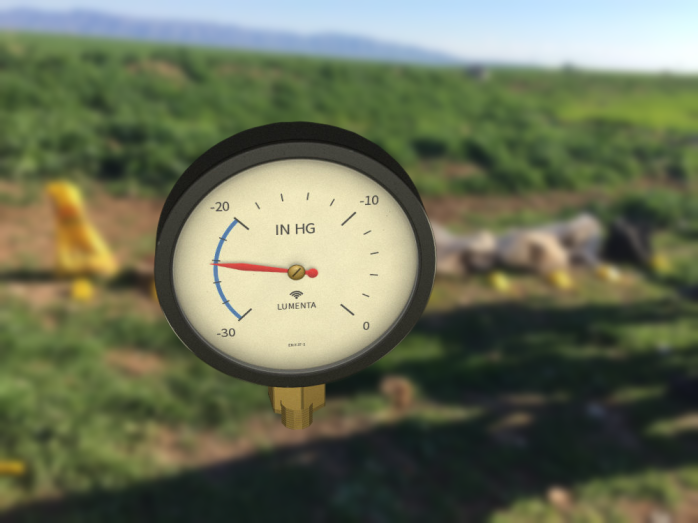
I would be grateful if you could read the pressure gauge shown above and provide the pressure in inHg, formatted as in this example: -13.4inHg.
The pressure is -24inHg
